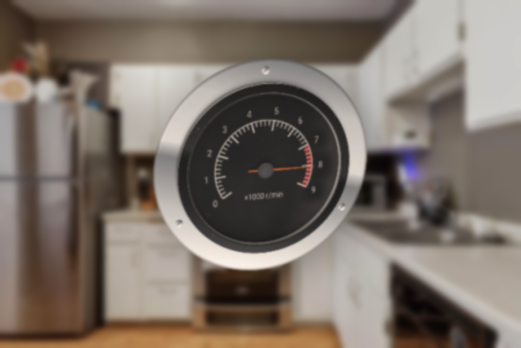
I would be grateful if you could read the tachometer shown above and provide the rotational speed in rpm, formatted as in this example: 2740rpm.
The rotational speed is 8000rpm
